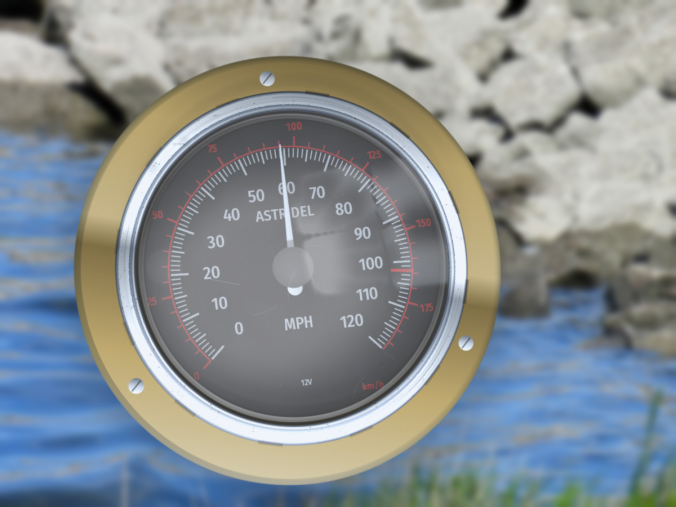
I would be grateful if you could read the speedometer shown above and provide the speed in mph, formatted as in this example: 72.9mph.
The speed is 59mph
